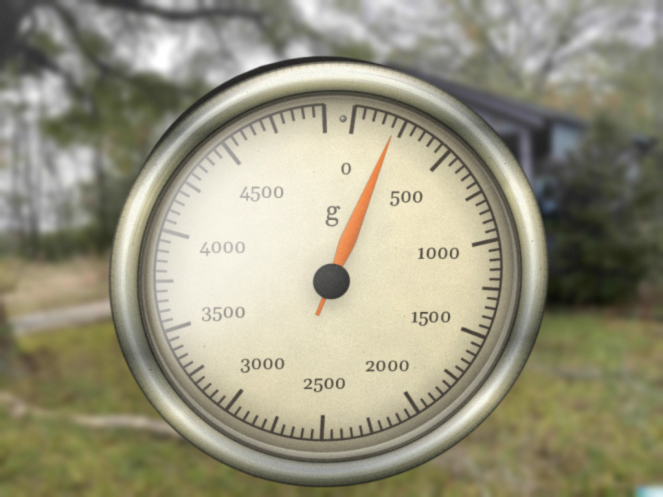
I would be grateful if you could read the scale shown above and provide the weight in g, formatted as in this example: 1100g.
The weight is 200g
